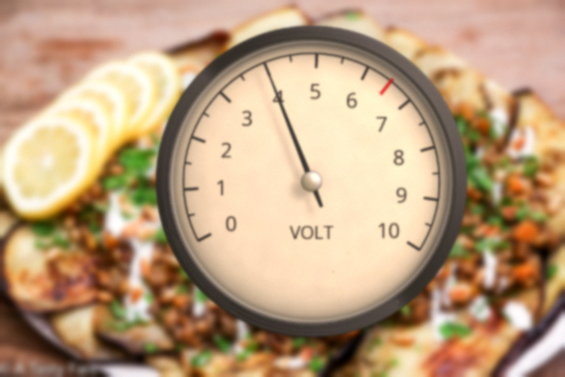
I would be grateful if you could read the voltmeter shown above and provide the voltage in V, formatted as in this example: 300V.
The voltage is 4V
